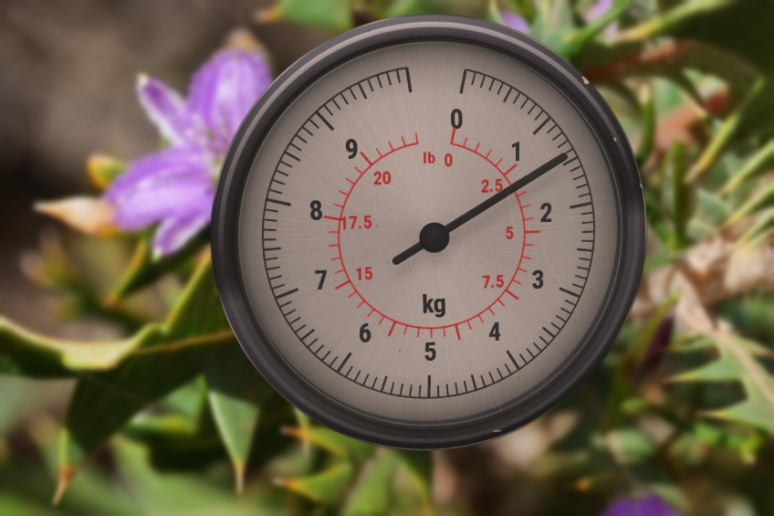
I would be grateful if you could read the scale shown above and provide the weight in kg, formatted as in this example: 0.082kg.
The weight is 1.4kg
